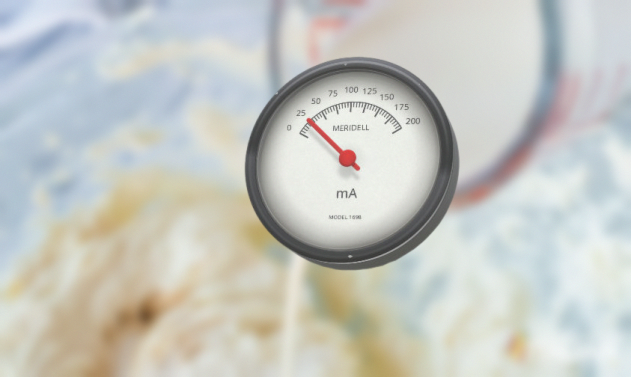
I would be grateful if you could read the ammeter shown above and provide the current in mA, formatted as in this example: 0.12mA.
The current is 25mA
